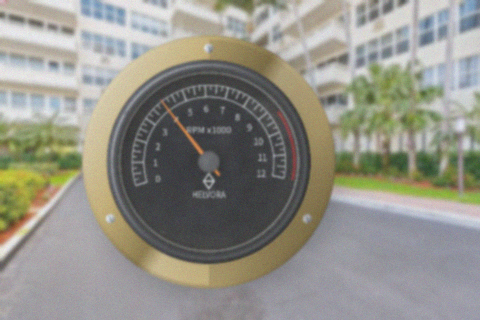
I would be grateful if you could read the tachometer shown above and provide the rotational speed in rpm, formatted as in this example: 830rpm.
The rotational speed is 4000rpm
